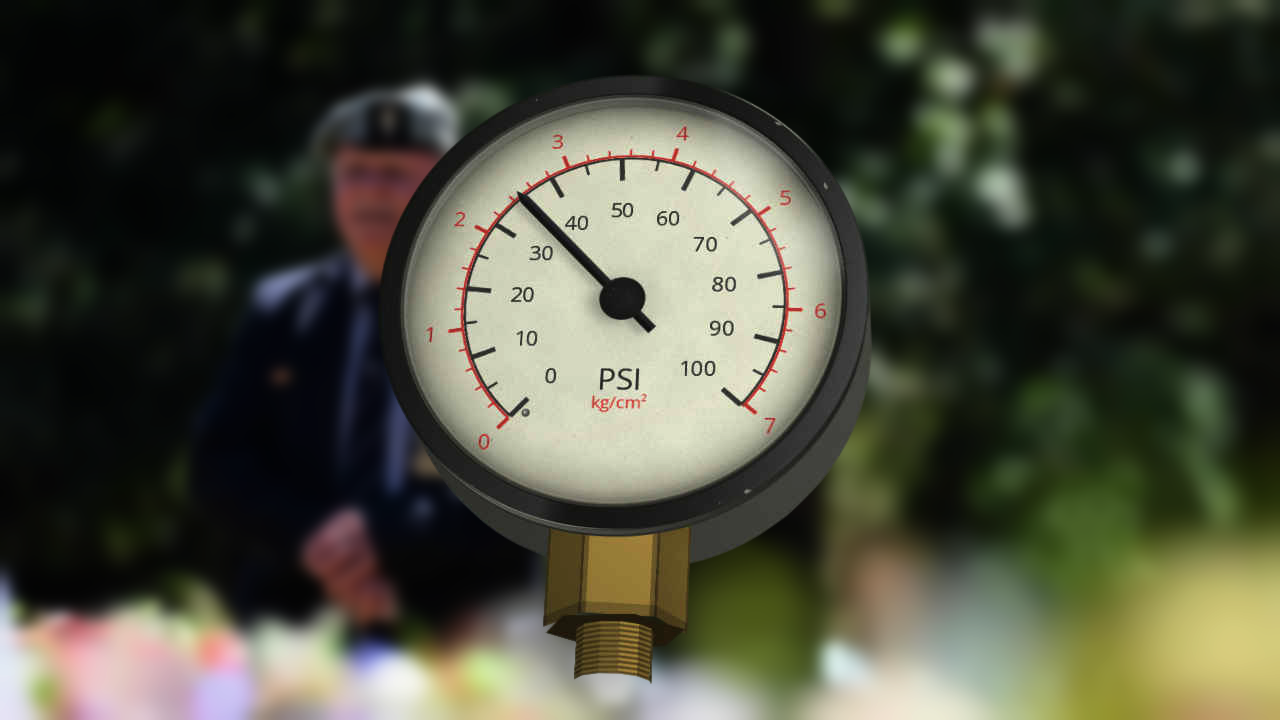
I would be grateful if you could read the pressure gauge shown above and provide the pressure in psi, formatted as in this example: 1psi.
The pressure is 35psi
